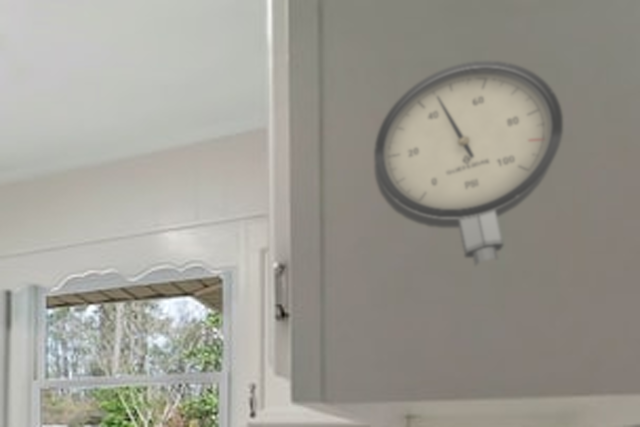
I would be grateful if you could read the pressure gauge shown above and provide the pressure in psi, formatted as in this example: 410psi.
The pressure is 45psi
